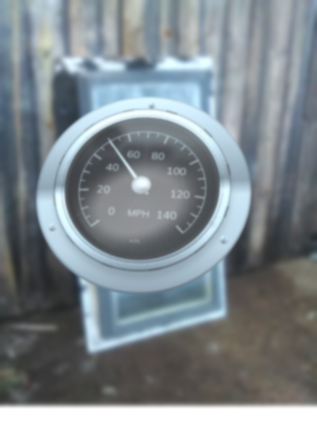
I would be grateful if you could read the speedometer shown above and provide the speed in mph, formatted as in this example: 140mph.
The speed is 50mph
